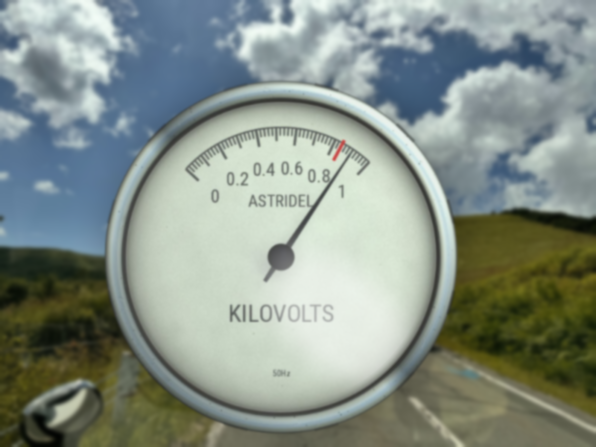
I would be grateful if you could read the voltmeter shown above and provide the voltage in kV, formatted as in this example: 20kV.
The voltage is 0.9kV
